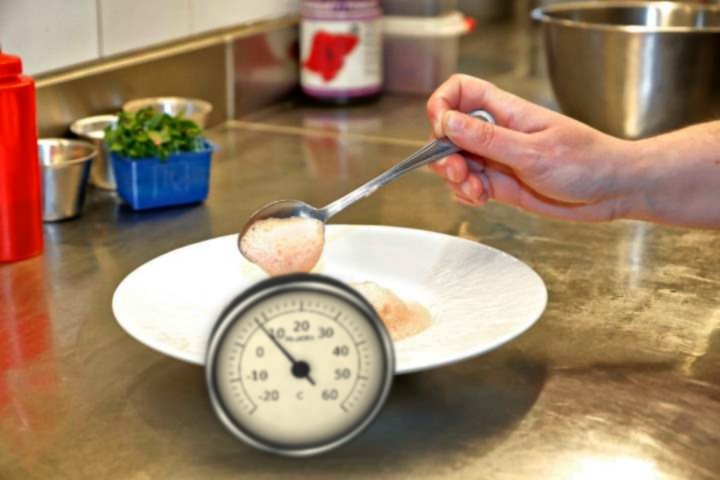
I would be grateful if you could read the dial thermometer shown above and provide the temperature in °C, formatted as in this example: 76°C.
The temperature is 8°C
